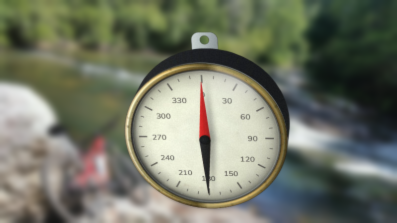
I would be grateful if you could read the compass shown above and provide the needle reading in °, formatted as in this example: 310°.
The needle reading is 0°
